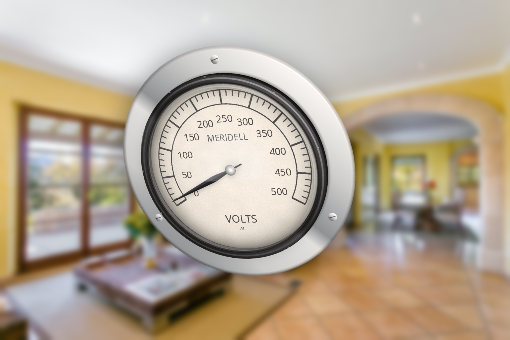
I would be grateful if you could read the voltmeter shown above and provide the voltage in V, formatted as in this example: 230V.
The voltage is 10V
